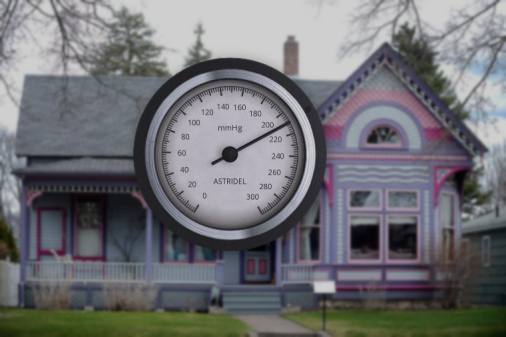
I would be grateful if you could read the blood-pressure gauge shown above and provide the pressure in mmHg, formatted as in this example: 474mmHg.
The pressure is 210mmHg
